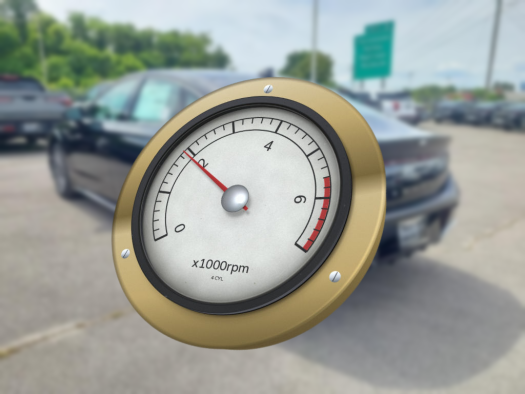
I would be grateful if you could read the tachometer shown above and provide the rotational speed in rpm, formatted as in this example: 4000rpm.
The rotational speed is 1900rpm
